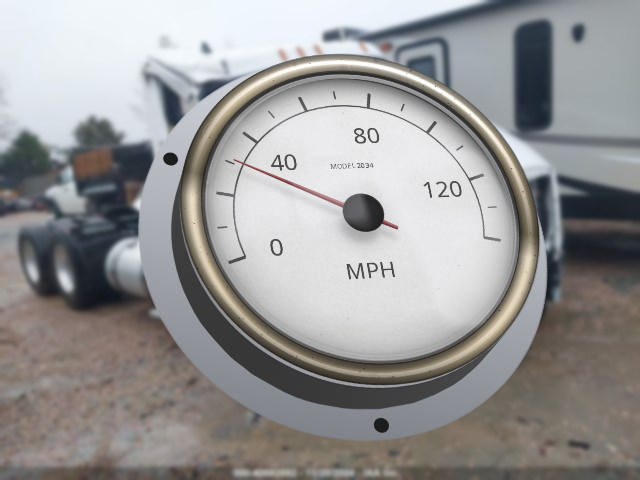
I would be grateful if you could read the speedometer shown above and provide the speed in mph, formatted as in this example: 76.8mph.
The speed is 30mph
